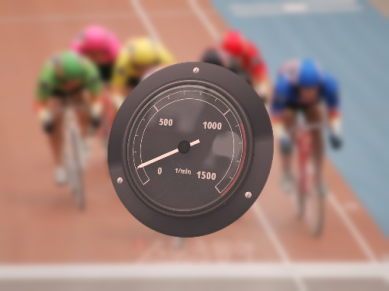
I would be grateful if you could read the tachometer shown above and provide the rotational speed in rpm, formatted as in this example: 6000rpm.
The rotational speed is 100rpm
